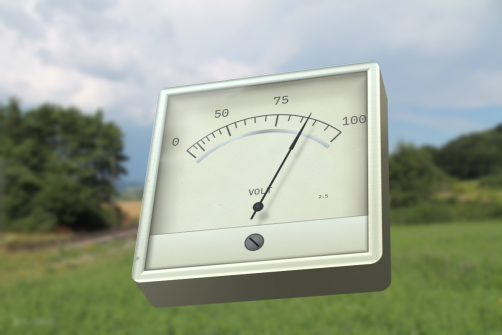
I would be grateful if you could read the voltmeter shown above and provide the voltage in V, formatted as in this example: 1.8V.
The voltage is 87.5V
